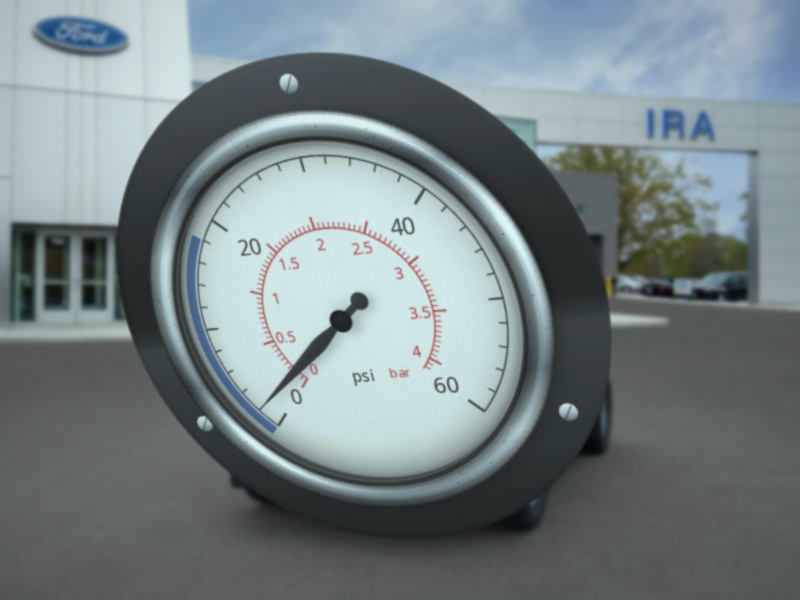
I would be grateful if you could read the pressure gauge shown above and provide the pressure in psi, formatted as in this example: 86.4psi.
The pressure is 2psi
